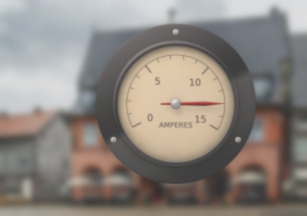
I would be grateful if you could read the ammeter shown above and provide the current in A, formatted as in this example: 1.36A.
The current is 13A
